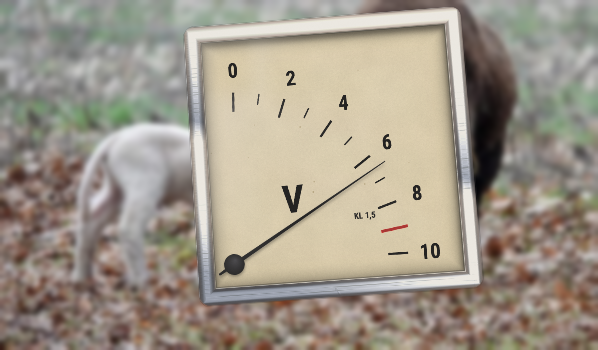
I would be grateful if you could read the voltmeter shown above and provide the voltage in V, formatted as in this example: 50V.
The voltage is 6.5V
